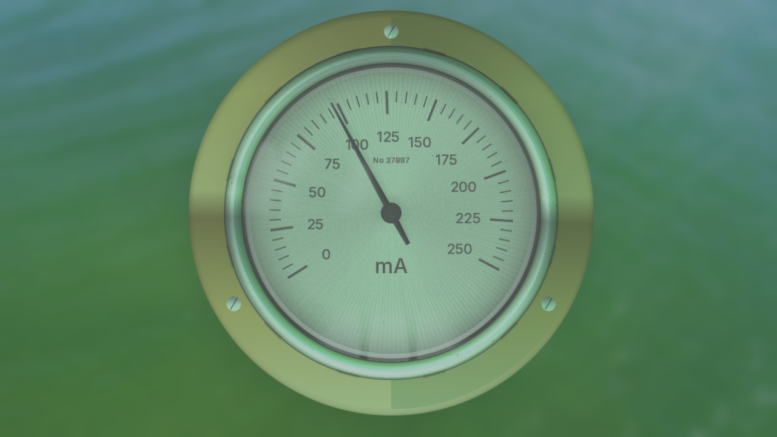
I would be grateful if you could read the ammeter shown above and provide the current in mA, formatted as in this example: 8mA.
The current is 97.5mA
